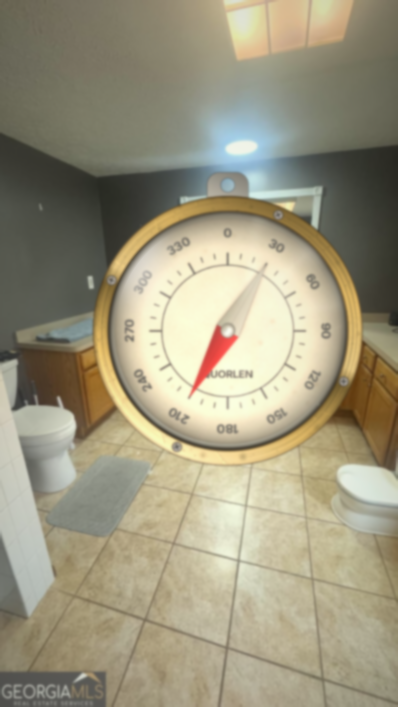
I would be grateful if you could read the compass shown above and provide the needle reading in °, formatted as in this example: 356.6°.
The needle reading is 210°
